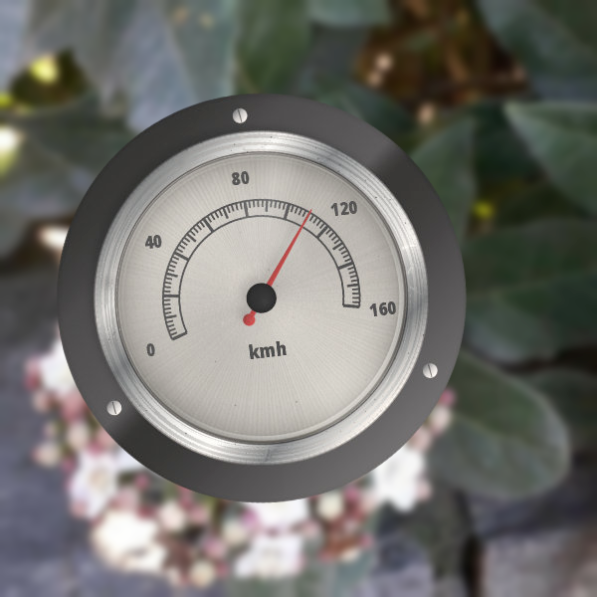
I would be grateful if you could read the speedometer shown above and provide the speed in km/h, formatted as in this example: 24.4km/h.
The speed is 110km/h
